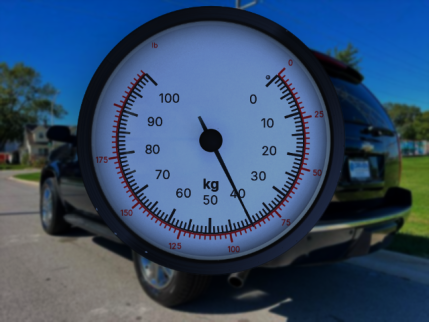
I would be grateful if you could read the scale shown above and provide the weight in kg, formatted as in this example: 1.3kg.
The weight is 40kg
